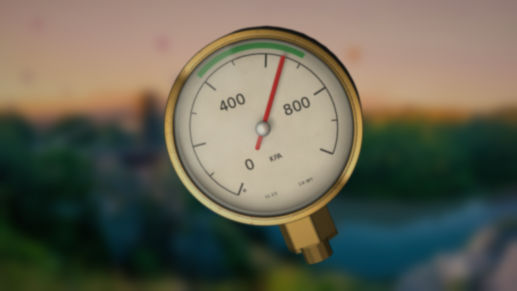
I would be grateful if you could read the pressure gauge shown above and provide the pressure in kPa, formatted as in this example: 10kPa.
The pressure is 650kPa
